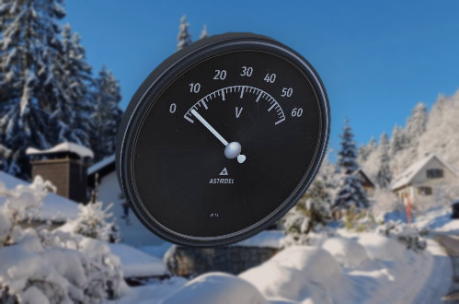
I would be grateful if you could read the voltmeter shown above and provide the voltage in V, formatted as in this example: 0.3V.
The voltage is 4V
